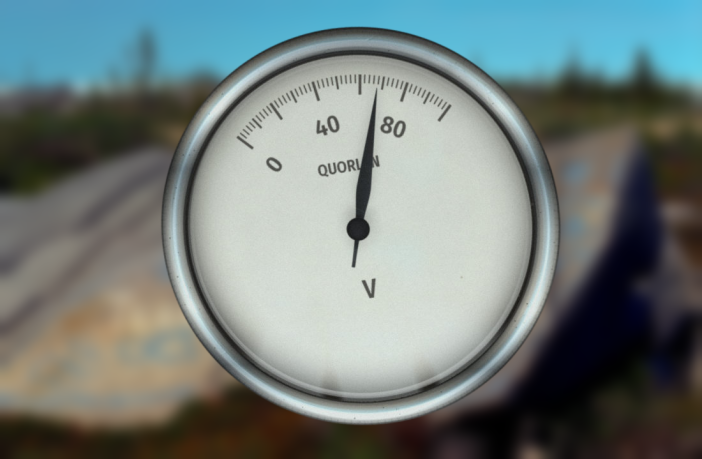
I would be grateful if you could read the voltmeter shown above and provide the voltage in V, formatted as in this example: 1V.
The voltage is 68V
